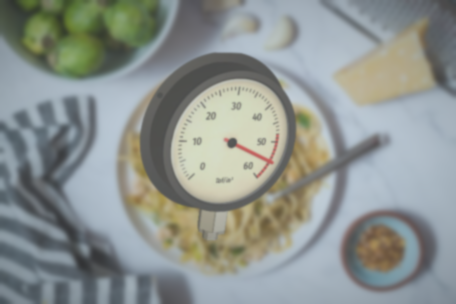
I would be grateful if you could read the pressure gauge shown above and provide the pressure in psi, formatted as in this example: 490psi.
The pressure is 55psi
